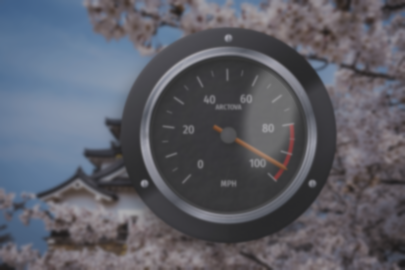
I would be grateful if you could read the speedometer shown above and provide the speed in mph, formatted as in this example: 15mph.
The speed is 95mph
